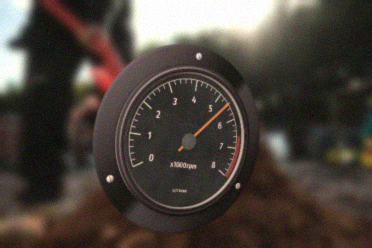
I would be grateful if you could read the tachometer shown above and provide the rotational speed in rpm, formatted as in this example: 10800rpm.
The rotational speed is 5400rpm
